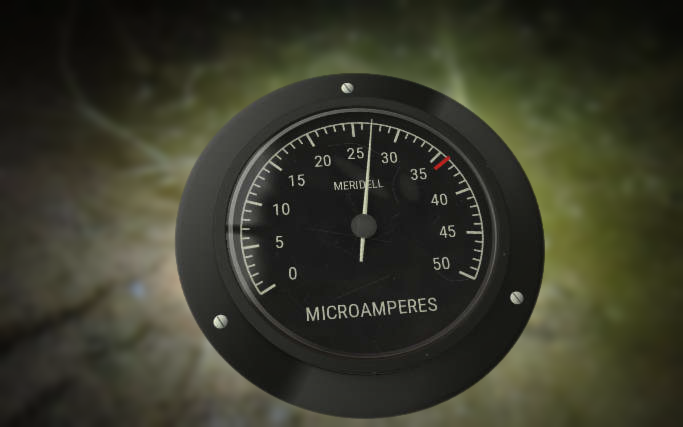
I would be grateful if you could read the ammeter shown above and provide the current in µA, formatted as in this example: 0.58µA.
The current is 27µA
